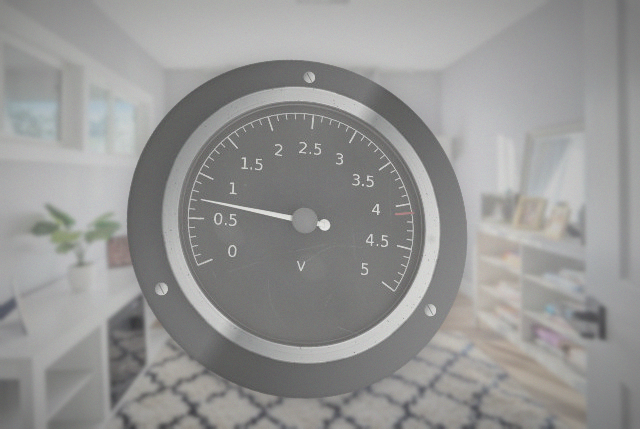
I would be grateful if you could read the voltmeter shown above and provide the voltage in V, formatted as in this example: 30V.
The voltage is 0.7V
